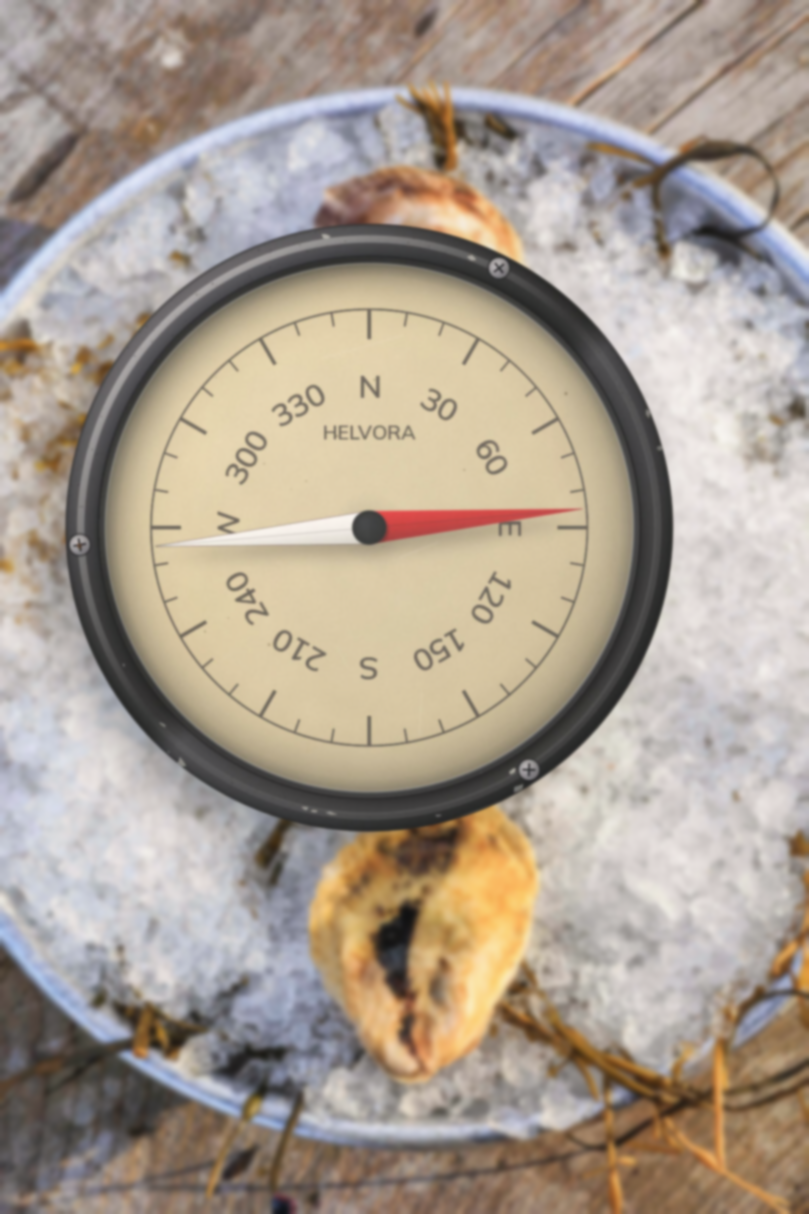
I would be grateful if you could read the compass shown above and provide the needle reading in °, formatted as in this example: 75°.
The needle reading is 85°
